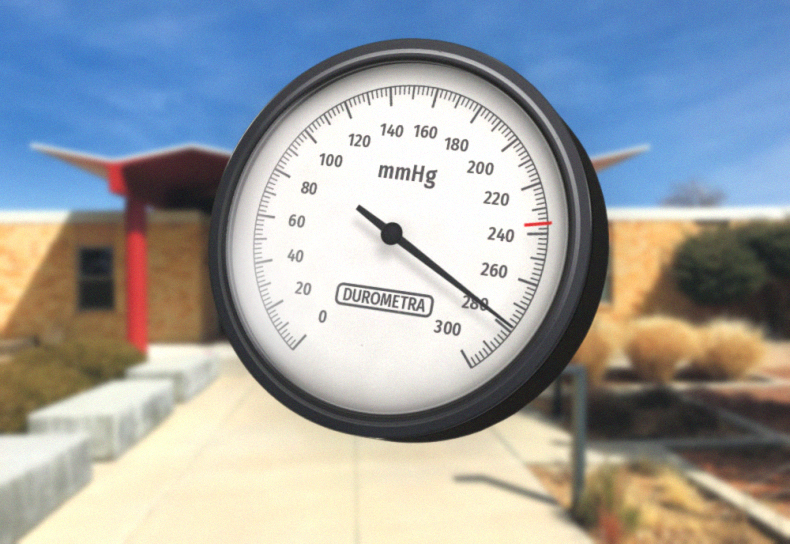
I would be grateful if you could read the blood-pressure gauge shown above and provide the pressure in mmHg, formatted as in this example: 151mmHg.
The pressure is 278mmHg
